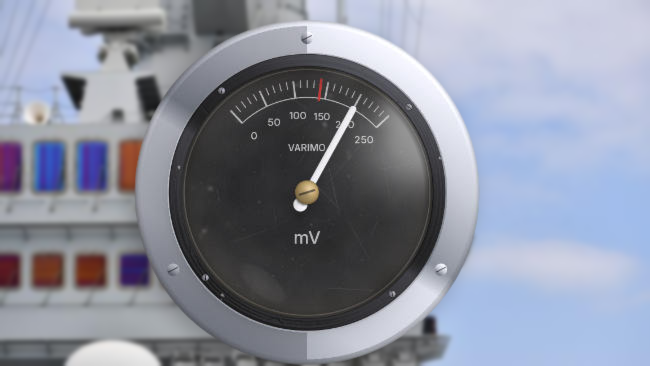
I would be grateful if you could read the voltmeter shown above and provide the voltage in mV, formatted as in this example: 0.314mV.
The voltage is 200mV
